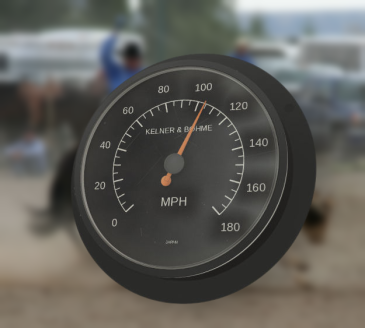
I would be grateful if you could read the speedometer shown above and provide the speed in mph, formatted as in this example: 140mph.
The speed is 105mph
